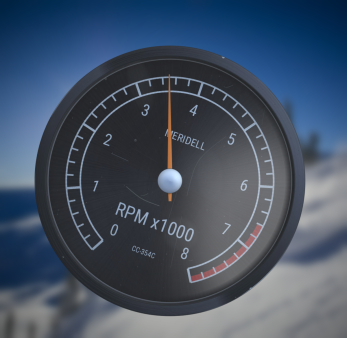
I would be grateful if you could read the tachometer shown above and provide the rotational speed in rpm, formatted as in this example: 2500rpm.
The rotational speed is 3500rpm
